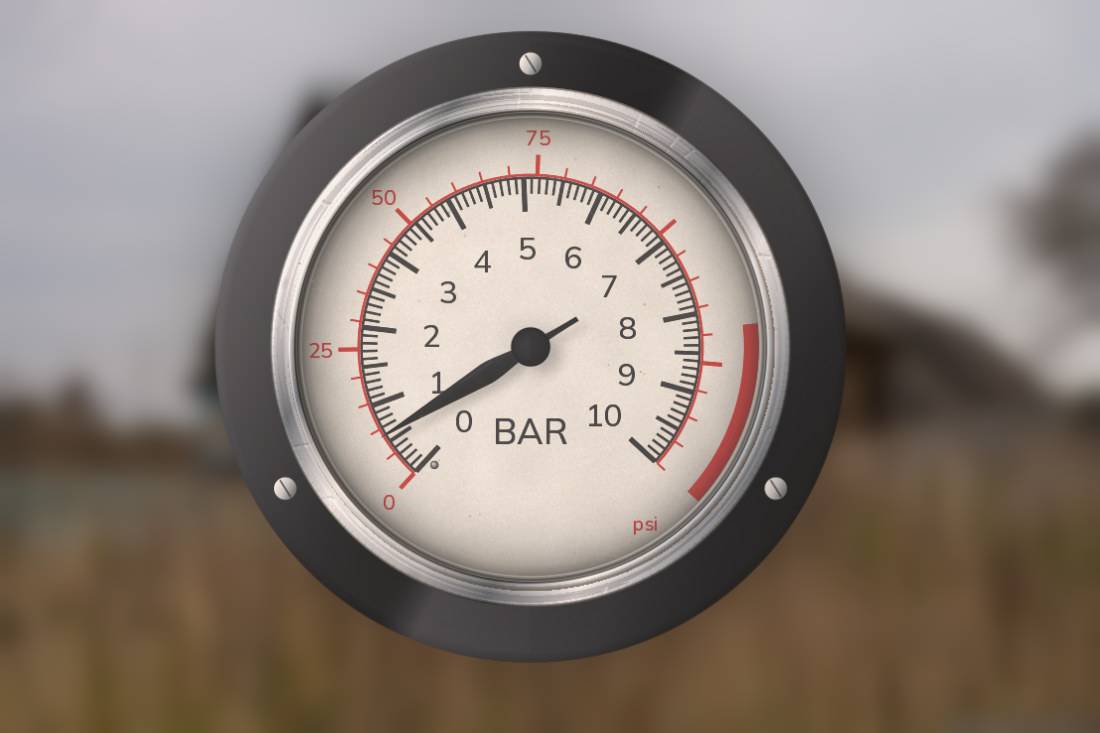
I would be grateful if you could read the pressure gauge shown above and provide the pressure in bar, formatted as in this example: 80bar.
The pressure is 0.6bar
